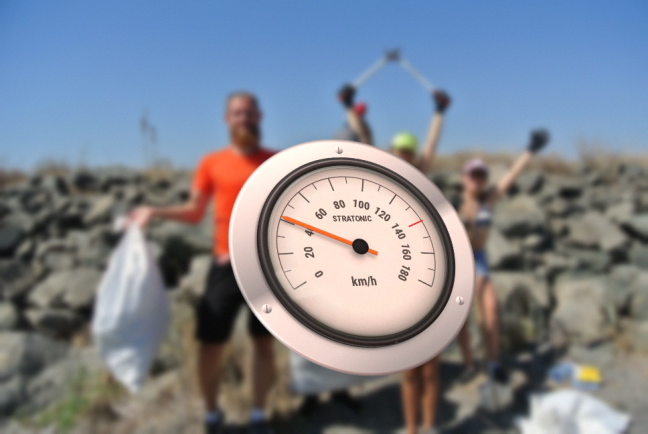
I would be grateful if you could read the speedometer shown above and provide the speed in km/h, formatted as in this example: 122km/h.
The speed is 40km/h
